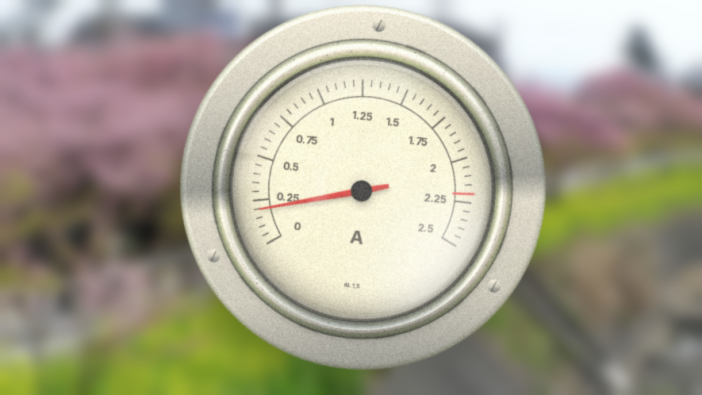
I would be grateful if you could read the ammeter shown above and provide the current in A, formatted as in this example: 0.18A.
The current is 0.2A
